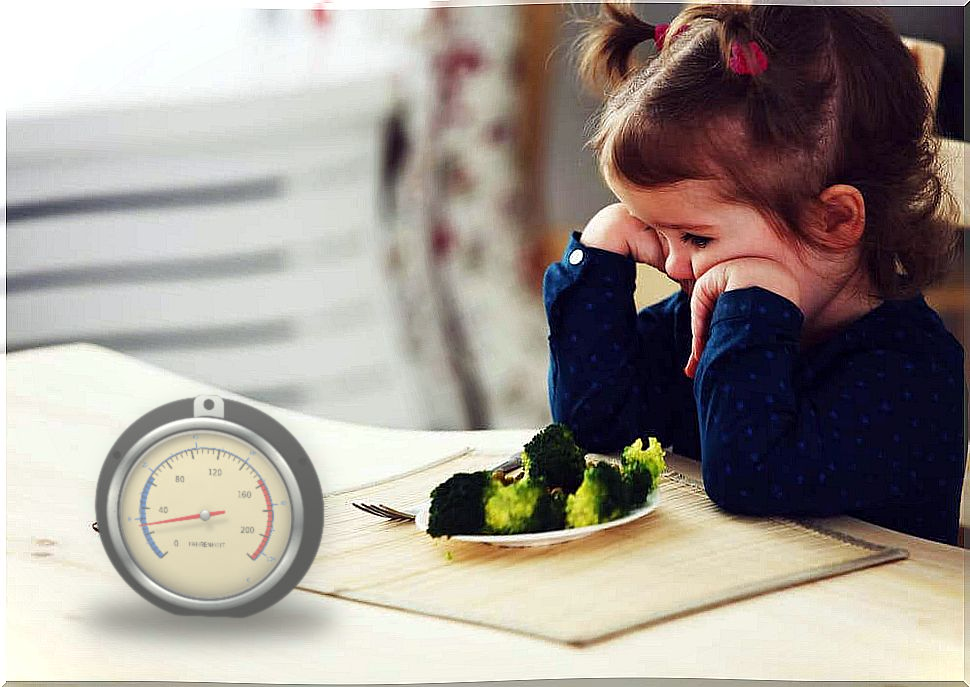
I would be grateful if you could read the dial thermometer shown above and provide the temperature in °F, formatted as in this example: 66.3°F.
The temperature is 28°F
